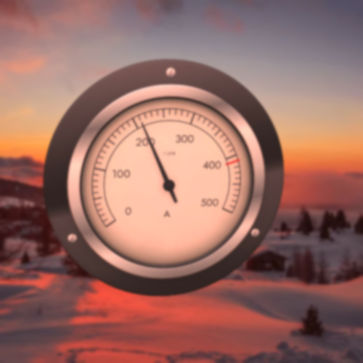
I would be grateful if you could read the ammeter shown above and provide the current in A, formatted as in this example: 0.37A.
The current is 210A
